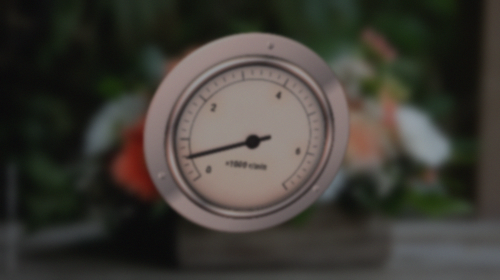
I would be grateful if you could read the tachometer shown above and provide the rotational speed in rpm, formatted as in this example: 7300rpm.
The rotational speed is 600rpm
